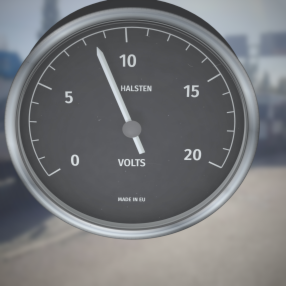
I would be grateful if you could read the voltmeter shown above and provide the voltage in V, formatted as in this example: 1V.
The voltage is 8.5V
